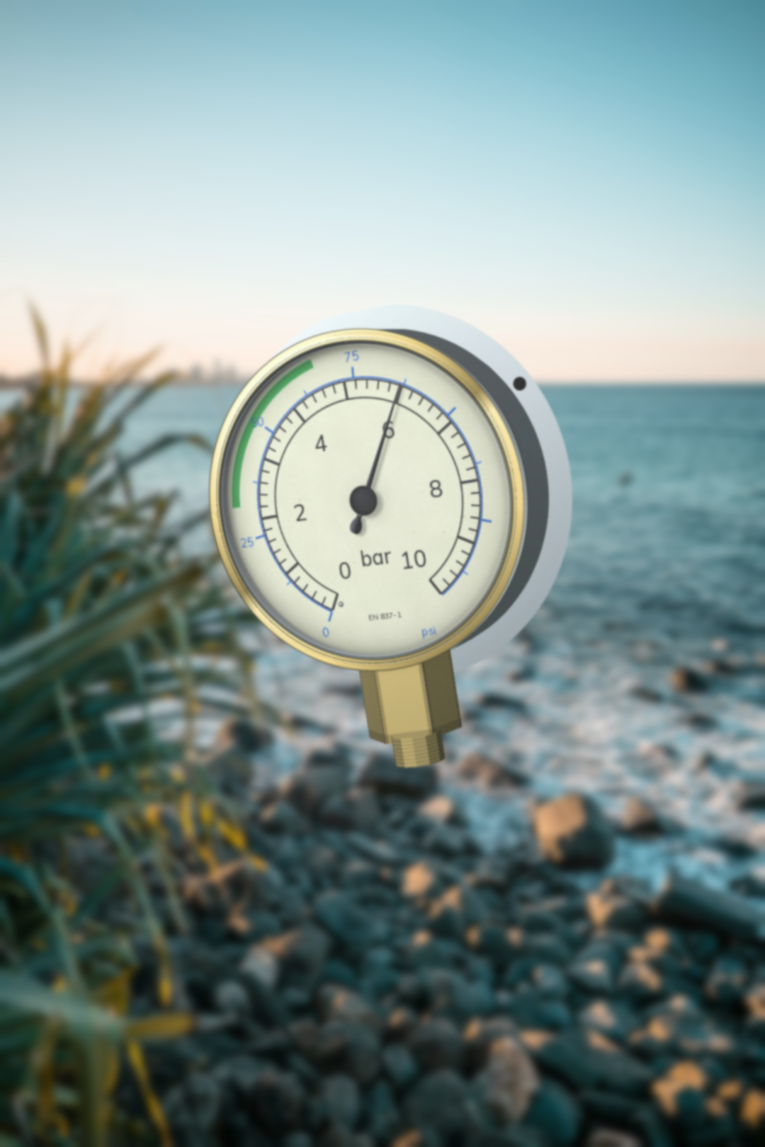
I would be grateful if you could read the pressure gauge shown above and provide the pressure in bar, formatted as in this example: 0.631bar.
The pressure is 6bar
